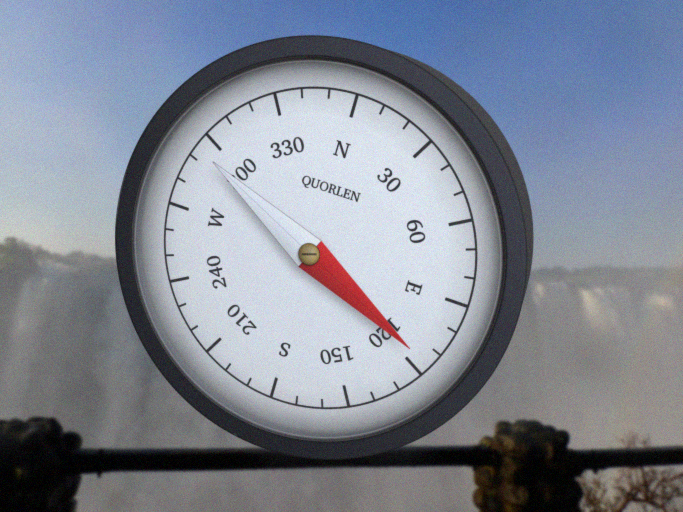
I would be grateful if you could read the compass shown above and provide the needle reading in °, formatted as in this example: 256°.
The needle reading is 115°
